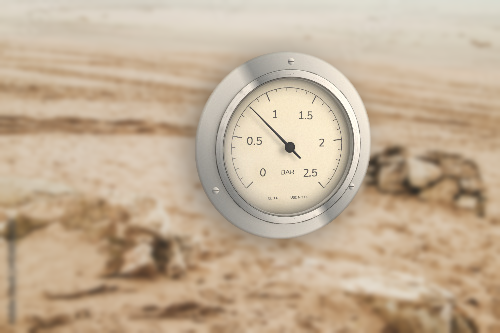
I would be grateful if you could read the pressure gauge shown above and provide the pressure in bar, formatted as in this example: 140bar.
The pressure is 0.8bar
